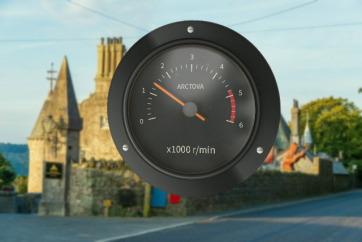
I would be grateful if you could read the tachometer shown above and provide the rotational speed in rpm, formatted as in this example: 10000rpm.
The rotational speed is 1400rpm
